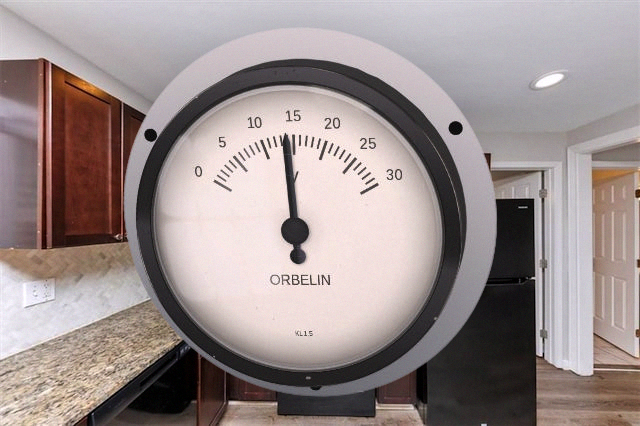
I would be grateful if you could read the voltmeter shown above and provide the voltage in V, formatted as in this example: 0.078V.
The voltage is 14V
